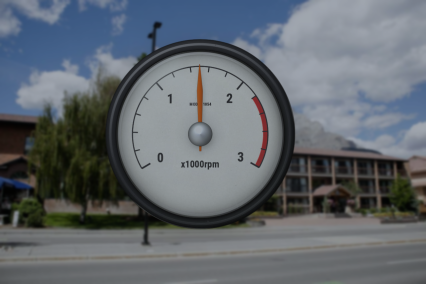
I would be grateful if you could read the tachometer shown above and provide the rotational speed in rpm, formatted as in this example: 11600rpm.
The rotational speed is 1500rpm
